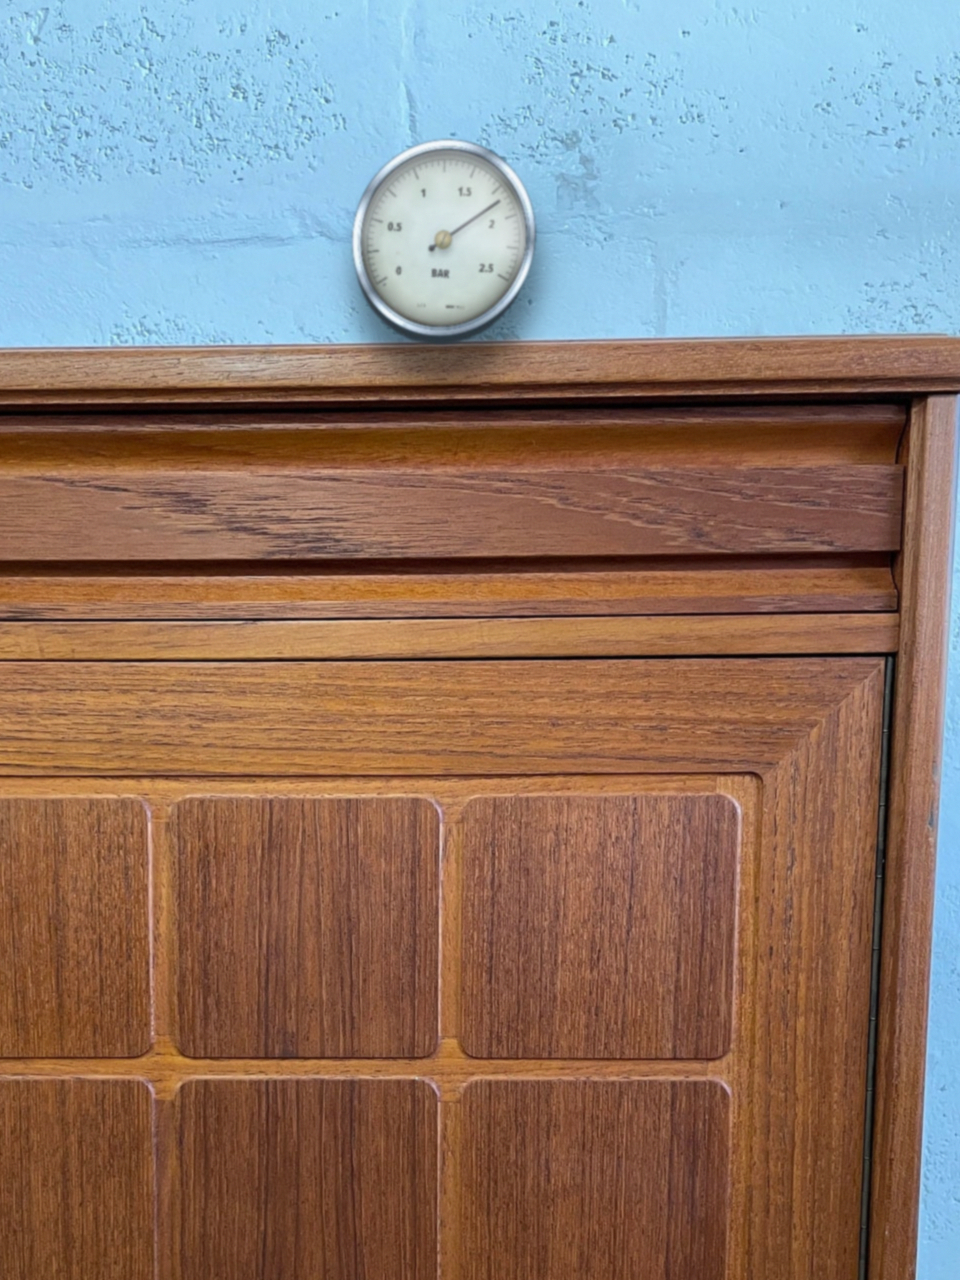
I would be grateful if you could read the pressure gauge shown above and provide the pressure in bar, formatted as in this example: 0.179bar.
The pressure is 1.85bar
